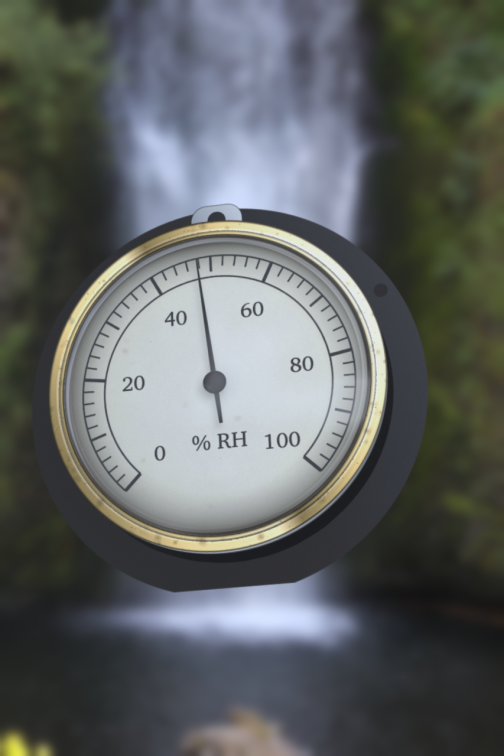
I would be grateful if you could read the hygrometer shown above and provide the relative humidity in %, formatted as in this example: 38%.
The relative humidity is 48%
